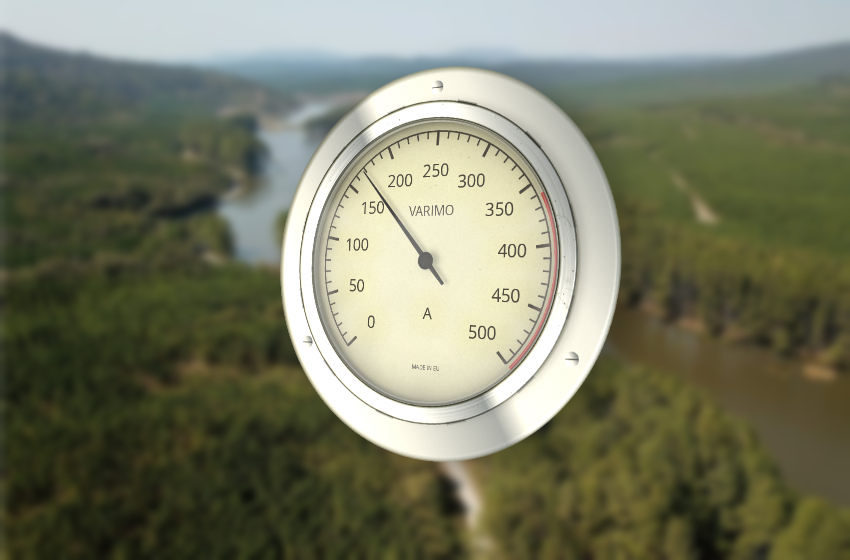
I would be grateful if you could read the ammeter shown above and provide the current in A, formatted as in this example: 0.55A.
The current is 170A
